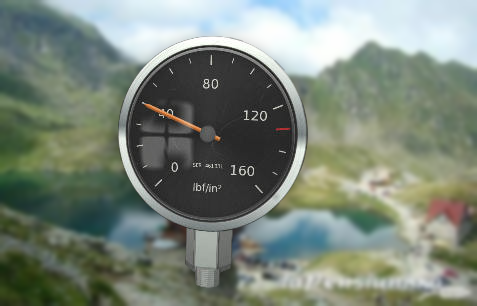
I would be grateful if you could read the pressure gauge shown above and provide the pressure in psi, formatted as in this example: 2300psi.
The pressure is 40psi
